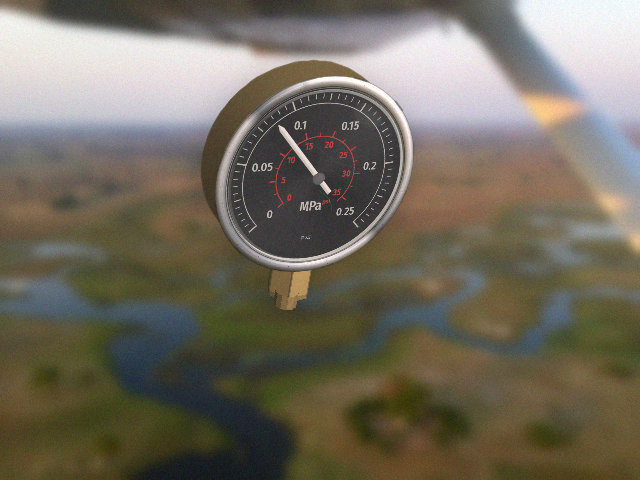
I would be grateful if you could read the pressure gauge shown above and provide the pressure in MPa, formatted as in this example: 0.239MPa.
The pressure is 0.085MPa
